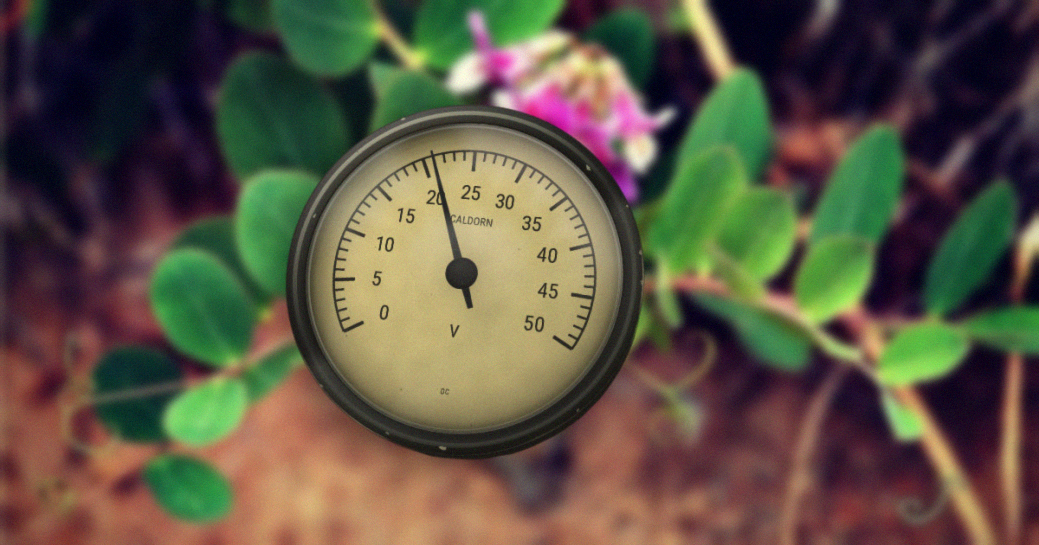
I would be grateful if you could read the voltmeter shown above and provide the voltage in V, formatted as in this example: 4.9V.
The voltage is 21V
